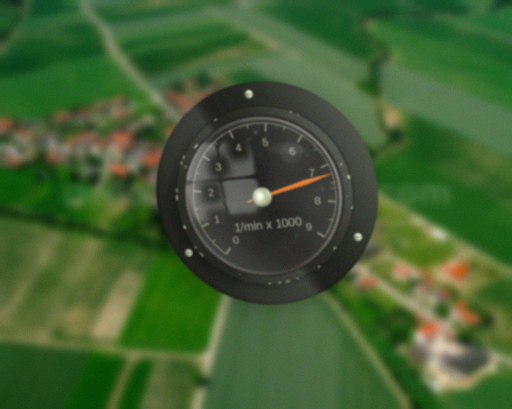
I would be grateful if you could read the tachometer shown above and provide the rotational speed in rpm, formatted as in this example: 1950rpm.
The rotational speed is 7250rpm
